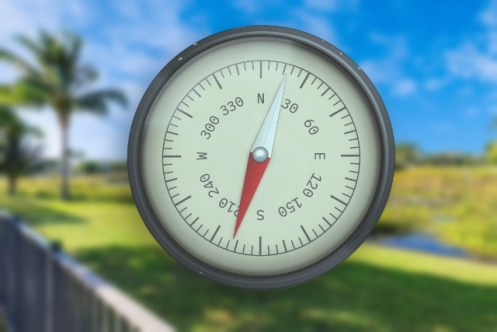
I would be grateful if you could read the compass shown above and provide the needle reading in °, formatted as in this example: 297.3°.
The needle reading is 197.5°
